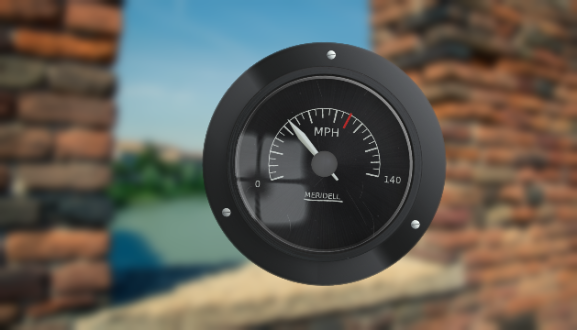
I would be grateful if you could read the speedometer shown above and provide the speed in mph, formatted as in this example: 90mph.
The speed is 45mph
